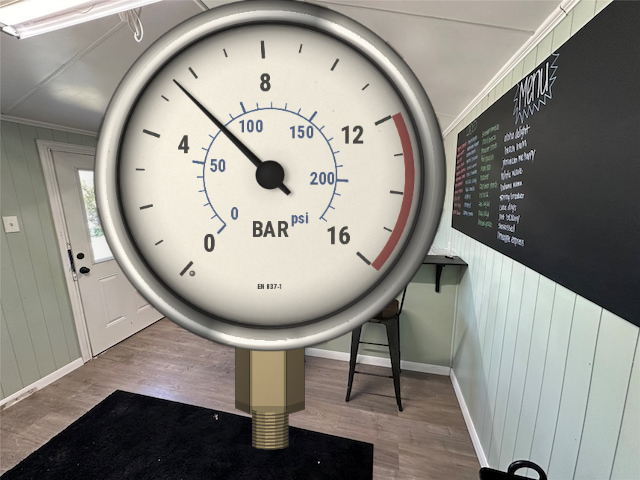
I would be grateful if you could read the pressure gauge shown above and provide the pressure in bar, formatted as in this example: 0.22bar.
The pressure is 5.5bar
